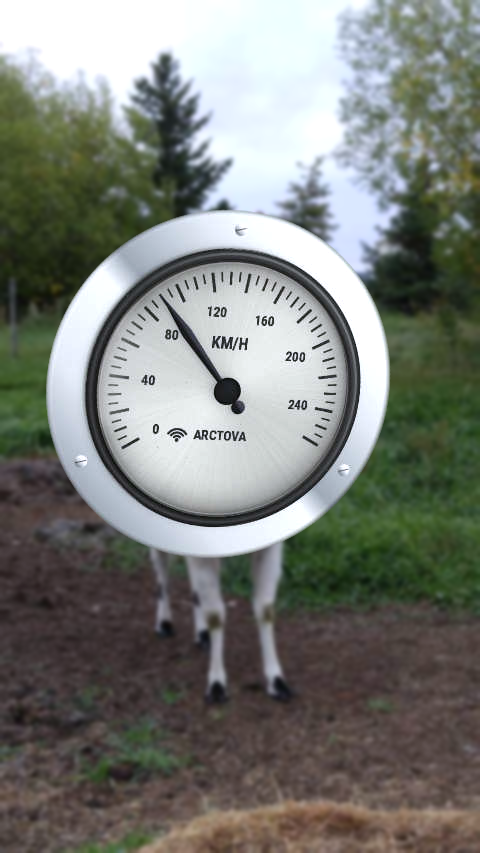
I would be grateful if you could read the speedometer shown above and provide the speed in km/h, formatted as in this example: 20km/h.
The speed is 90km/h
